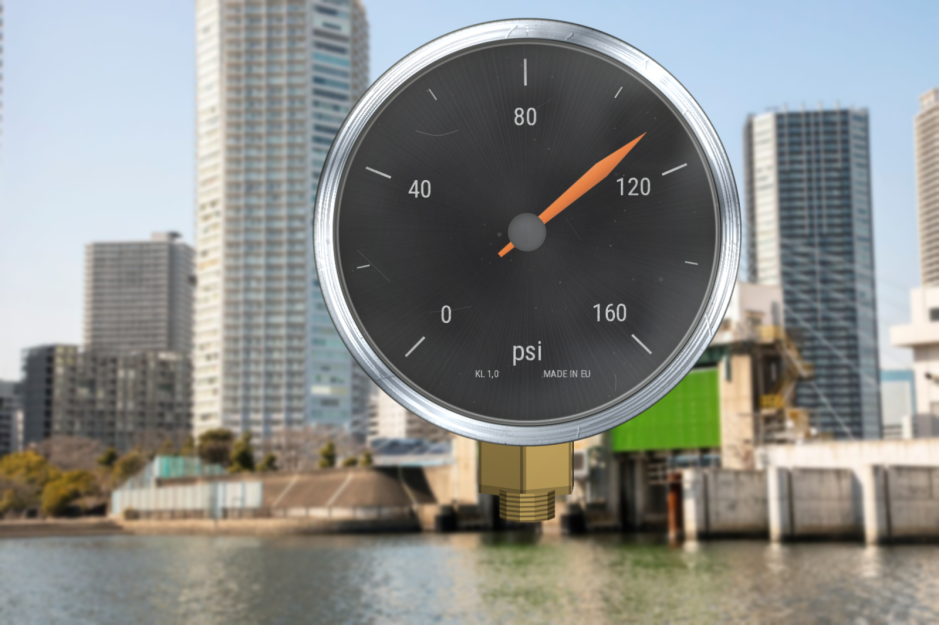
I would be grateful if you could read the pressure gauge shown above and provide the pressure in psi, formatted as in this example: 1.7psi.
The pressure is 110psi
